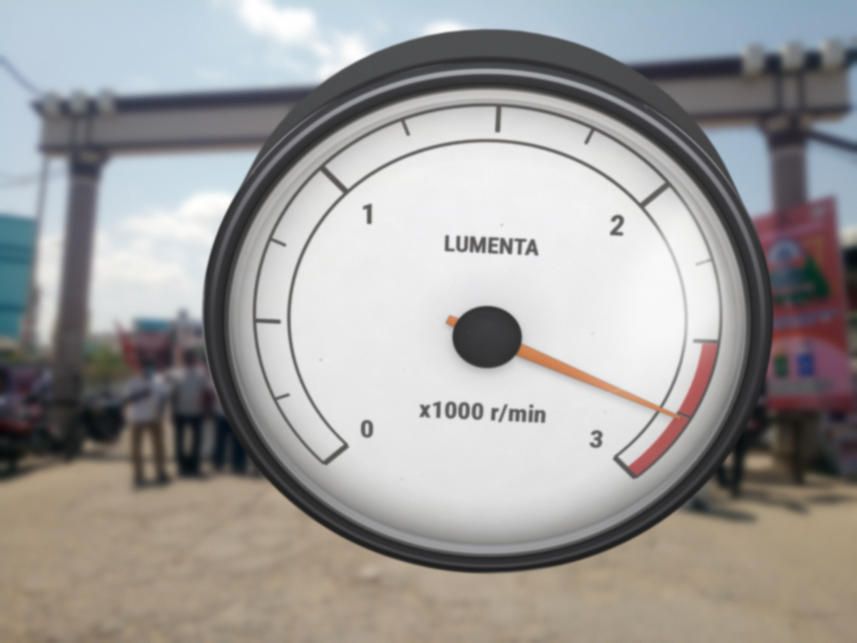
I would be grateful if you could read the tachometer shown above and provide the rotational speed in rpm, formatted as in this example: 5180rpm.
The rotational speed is 2750rpm
